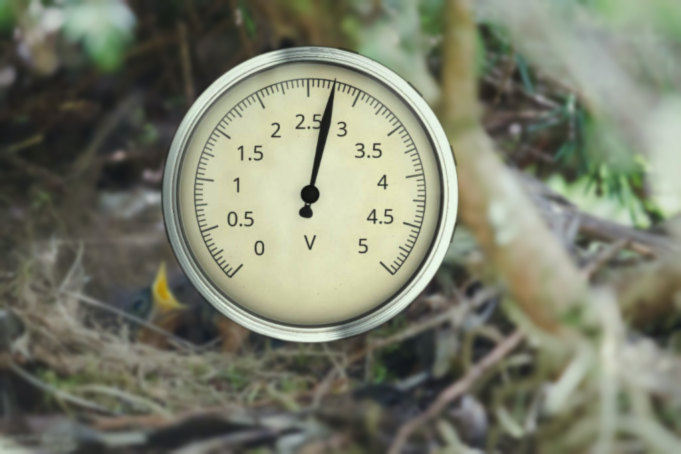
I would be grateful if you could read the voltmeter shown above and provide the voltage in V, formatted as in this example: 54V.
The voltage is 2.75V
